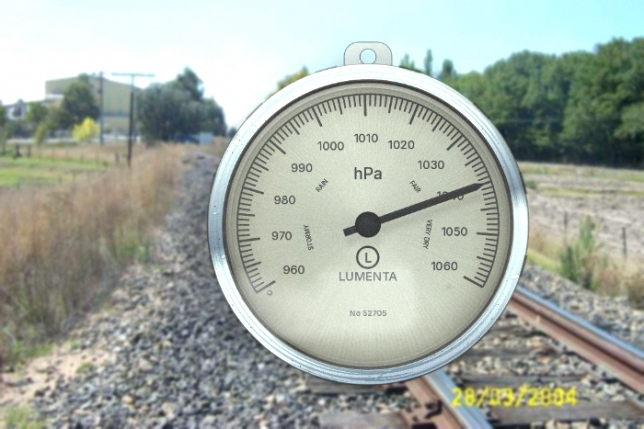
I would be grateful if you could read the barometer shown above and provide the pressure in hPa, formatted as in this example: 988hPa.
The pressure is 1040hPa
